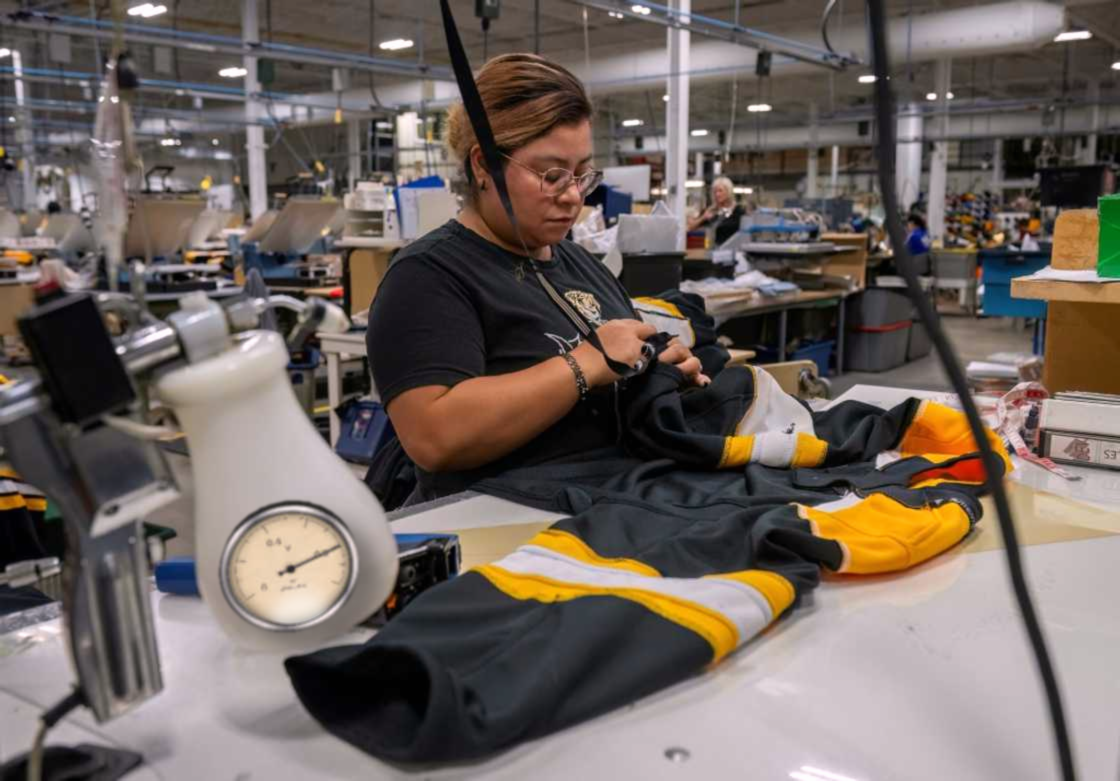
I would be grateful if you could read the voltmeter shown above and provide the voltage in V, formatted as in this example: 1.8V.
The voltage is 0.8V
